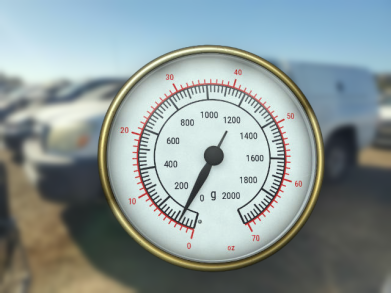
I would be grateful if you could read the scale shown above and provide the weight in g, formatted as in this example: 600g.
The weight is 80g
